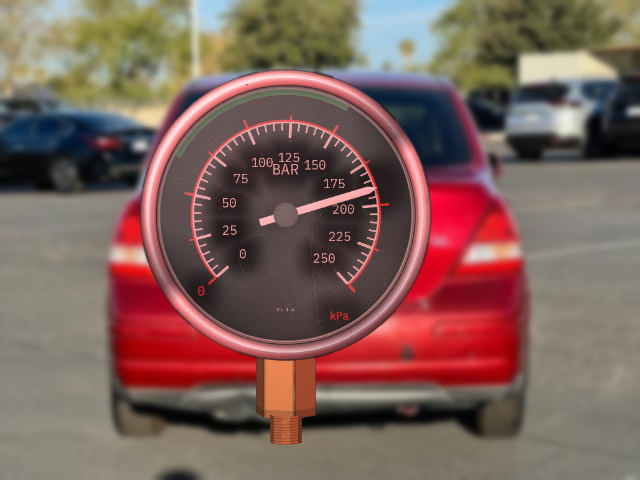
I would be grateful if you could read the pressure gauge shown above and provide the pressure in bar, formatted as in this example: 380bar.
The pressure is 190bar
